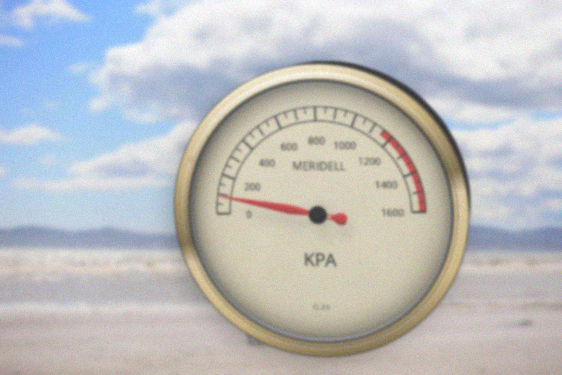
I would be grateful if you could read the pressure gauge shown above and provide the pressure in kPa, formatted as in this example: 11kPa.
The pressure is 100kPa
